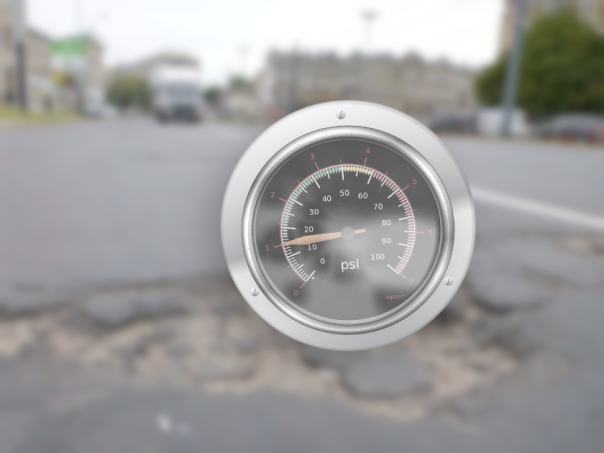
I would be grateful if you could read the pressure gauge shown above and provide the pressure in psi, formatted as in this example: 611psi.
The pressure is 15psi
